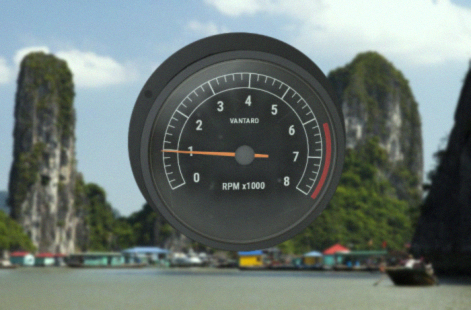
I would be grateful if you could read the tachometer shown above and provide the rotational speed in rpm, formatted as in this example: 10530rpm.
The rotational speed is 1000rpm
